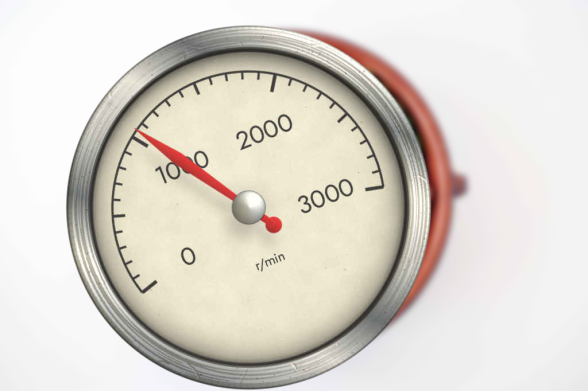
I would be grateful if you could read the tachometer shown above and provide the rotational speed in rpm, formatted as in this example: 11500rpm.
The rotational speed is 1050rpm
